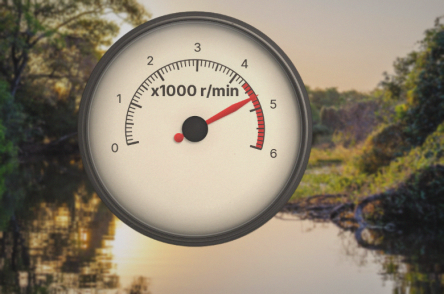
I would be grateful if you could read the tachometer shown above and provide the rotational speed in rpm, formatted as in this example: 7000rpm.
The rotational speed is 4700rpm
